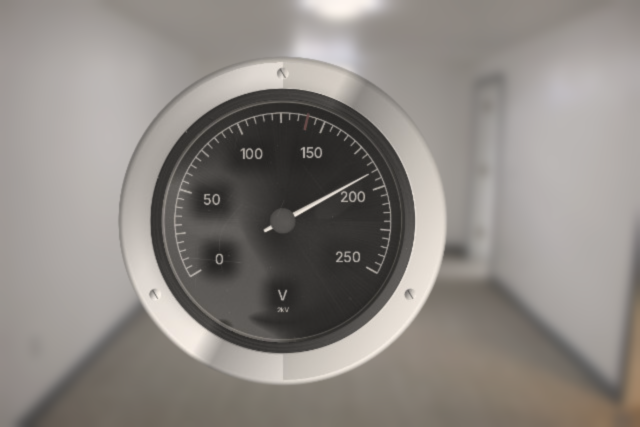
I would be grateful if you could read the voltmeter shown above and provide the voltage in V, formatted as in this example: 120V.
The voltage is 190V
